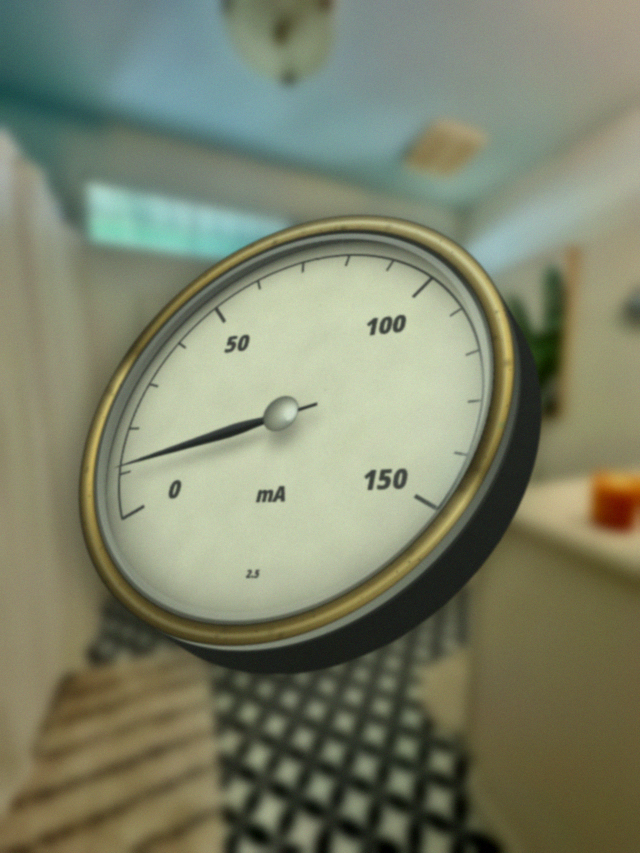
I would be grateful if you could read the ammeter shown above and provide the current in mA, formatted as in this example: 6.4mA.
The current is 10mA
